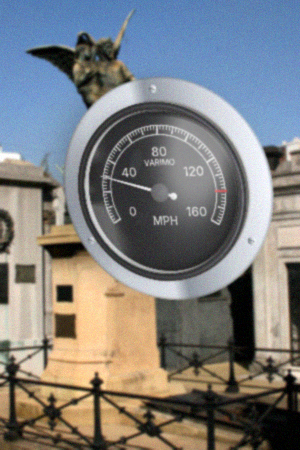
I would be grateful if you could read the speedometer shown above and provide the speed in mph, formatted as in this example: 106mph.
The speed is 30mph
